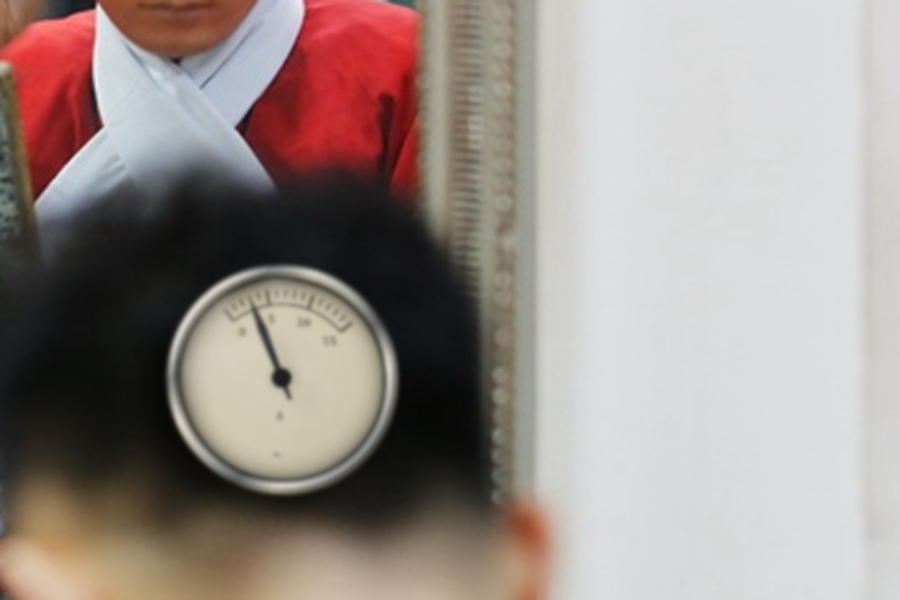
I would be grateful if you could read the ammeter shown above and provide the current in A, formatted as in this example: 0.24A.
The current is 3A
